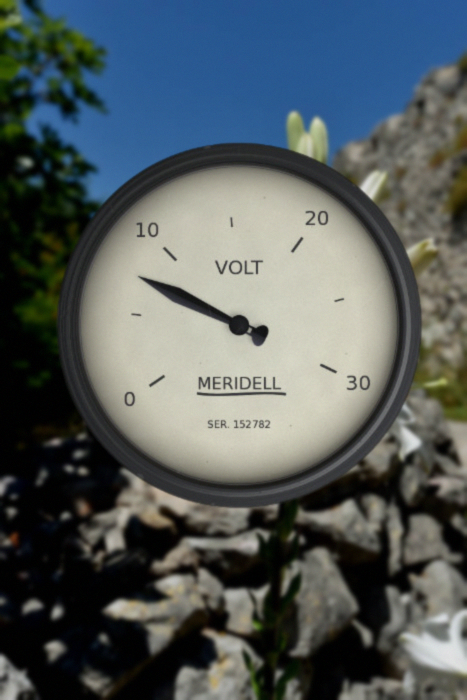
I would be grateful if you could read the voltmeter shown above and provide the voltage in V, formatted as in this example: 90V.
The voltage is 7.5V
